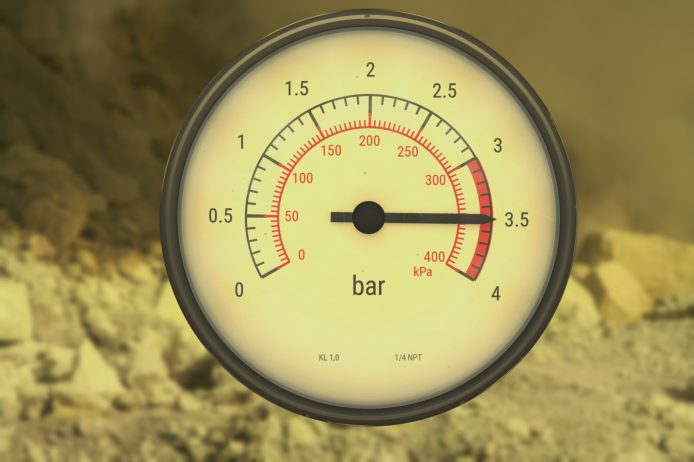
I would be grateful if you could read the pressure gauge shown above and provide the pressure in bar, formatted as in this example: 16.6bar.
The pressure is 3.5bar
